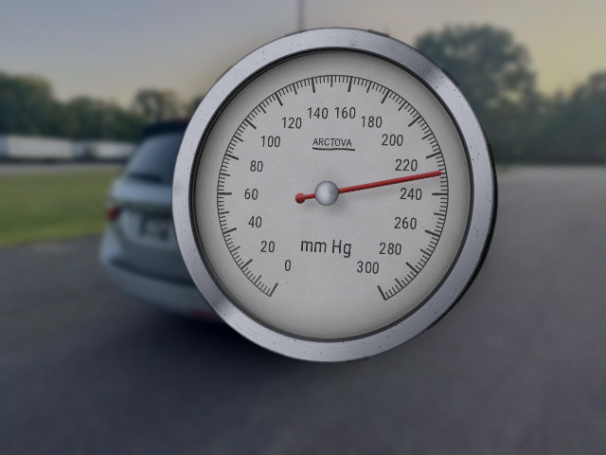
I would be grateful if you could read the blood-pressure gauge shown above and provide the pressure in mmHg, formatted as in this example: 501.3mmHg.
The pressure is 230mmHg
